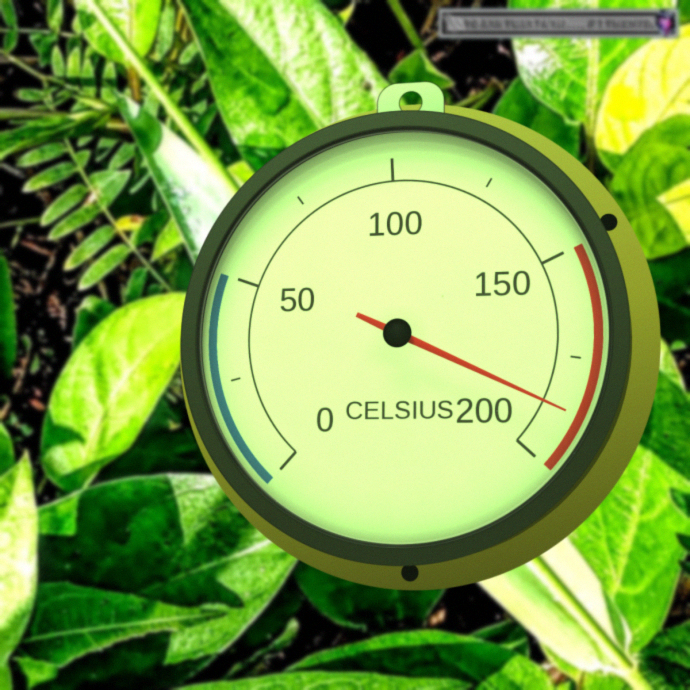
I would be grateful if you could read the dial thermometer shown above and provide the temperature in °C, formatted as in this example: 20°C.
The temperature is 187.5°C
